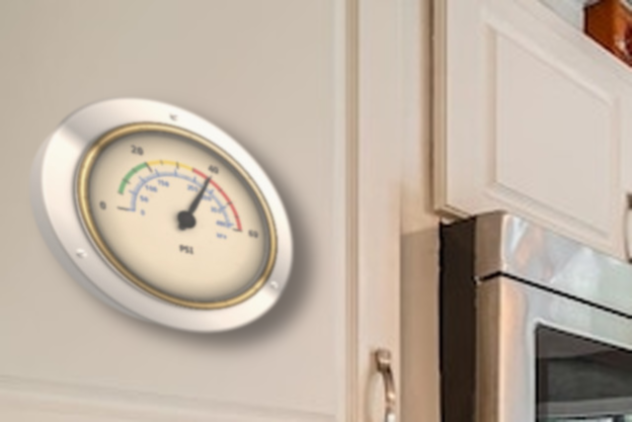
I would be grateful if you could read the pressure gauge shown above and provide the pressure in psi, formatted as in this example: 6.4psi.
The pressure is 40psi
